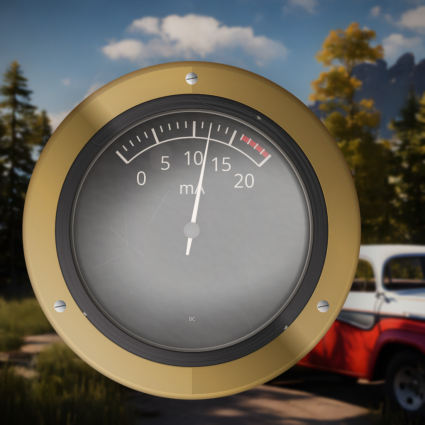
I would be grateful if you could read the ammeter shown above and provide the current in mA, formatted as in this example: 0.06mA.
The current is 12mA
